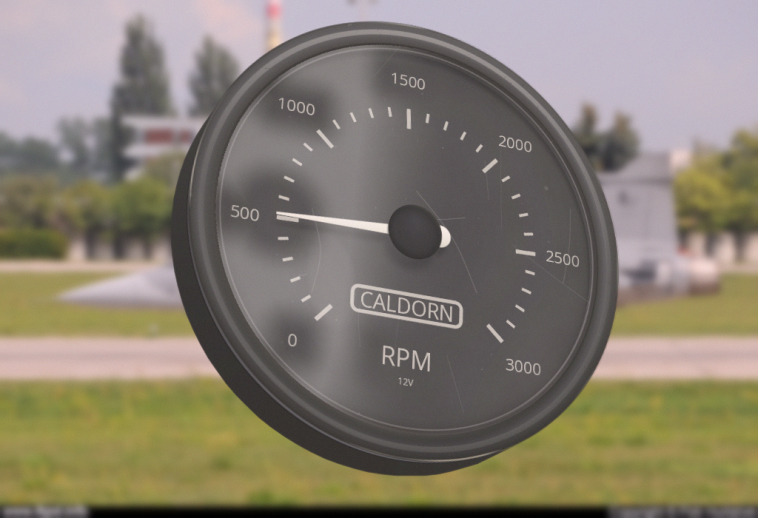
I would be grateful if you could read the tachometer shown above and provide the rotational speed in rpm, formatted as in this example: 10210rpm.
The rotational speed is 500rpm
